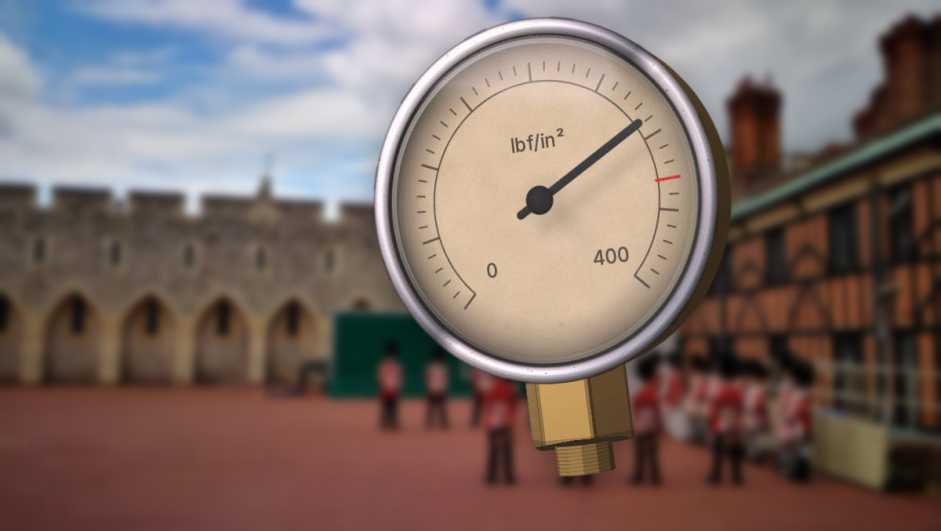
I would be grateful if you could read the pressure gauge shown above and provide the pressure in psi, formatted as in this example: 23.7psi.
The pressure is 290psi
